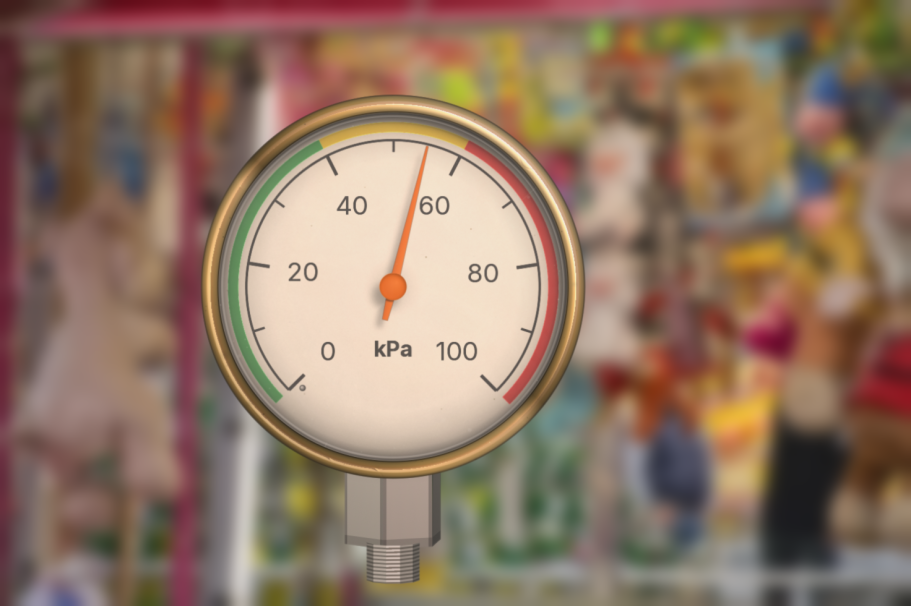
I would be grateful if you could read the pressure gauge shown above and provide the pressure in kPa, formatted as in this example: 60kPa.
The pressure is 55kPa
